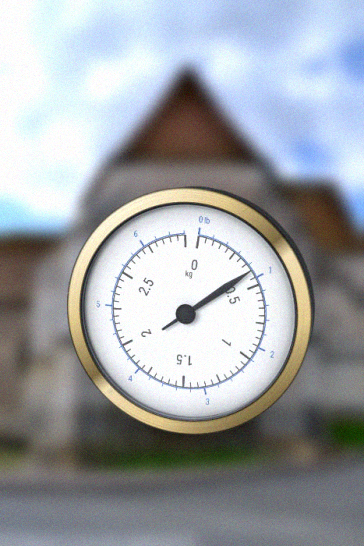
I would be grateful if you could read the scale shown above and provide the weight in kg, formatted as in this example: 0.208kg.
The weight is 0.4kg
